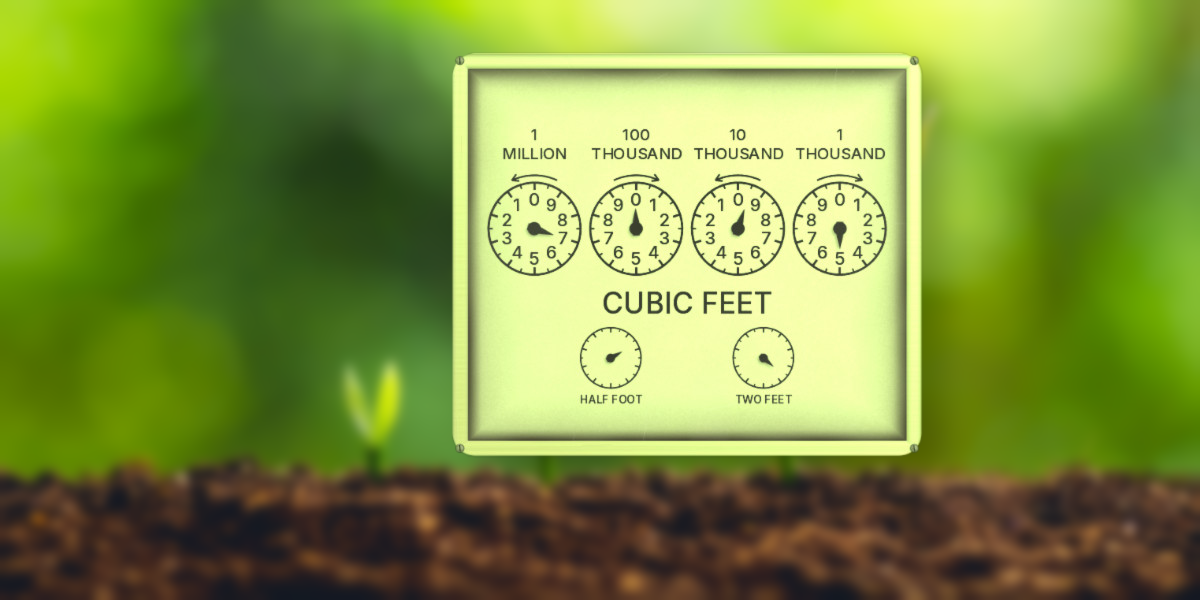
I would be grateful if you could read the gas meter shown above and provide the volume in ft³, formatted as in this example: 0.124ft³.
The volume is 699500ft³
